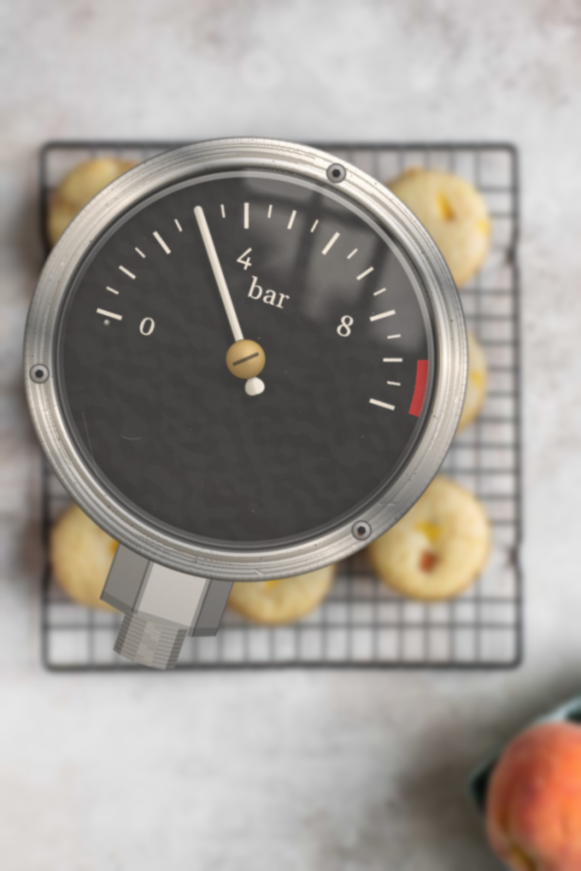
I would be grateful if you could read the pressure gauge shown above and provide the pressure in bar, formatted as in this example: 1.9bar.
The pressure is 3bar
